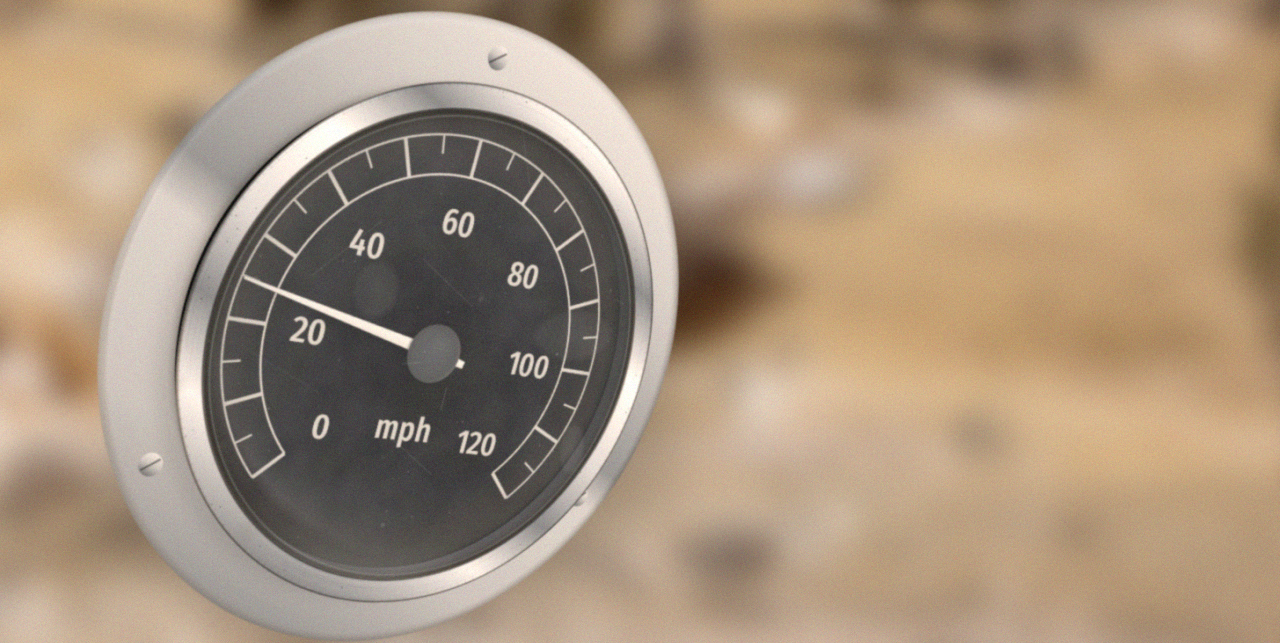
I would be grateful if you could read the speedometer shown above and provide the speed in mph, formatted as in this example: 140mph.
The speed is 25mph
